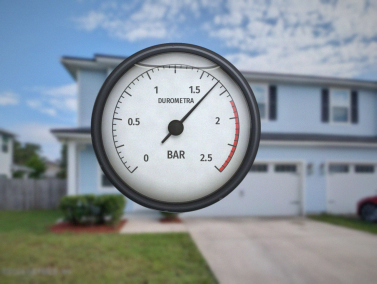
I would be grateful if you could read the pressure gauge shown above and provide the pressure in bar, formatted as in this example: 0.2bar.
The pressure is 1.65bar
